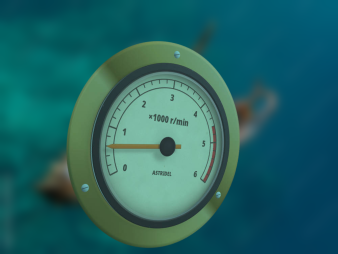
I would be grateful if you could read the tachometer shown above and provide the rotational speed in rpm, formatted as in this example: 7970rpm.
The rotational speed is 600rpm
